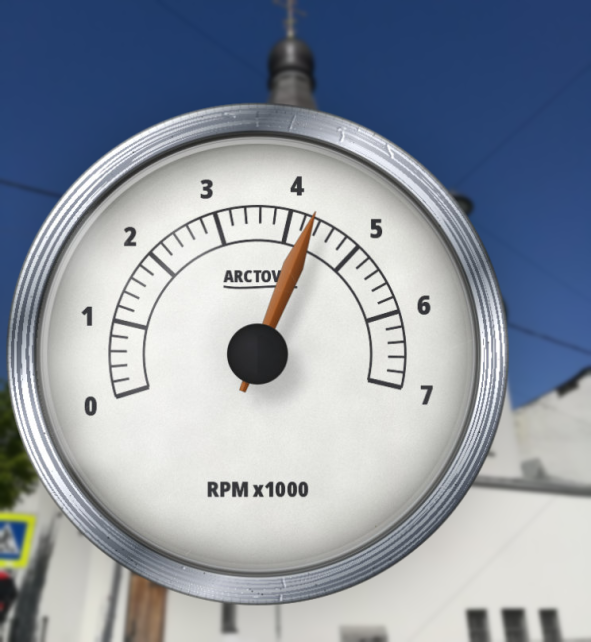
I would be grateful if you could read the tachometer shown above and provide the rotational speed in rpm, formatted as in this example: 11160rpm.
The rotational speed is 4300rpm
